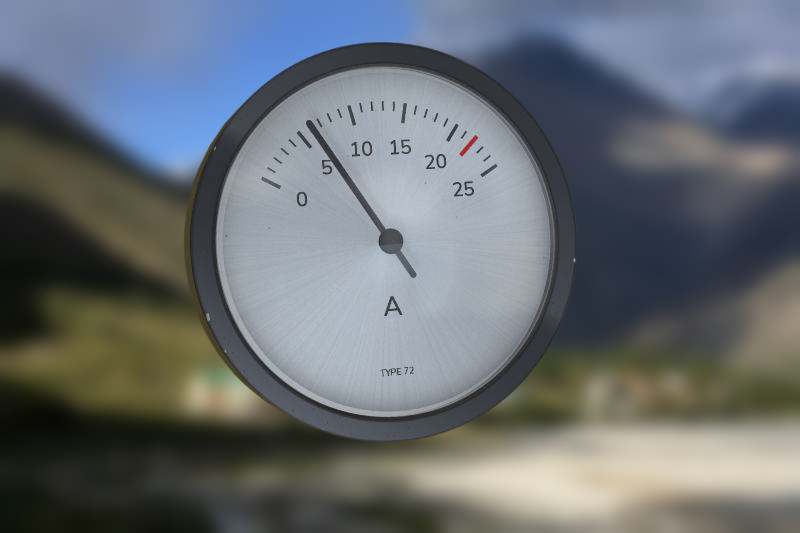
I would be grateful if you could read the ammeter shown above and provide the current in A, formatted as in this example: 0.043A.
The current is 6A
